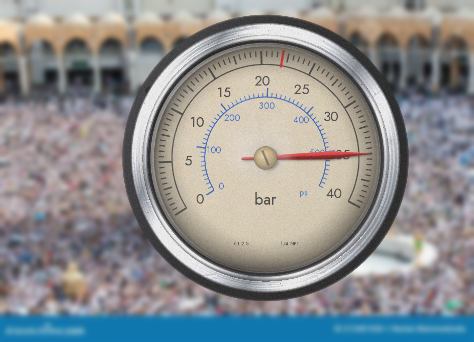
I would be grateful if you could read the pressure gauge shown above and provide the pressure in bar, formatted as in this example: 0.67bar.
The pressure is 35bar
